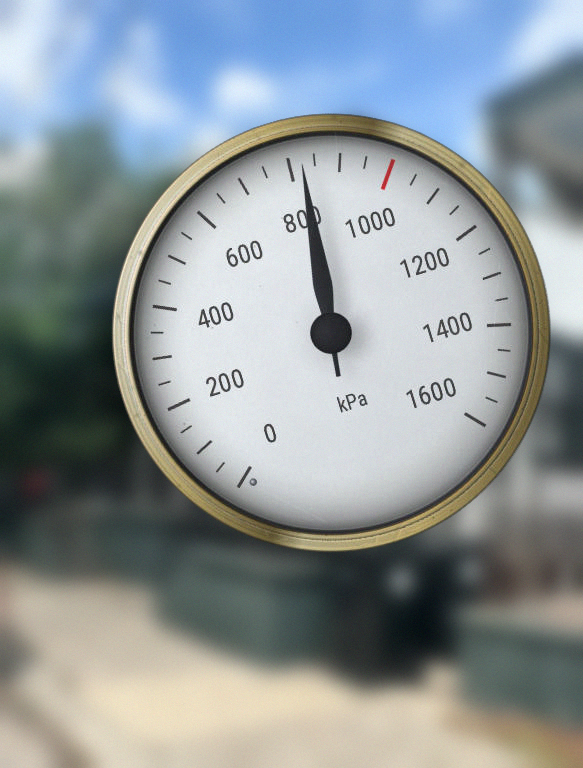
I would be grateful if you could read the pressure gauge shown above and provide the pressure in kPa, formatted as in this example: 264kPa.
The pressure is 825kPa
